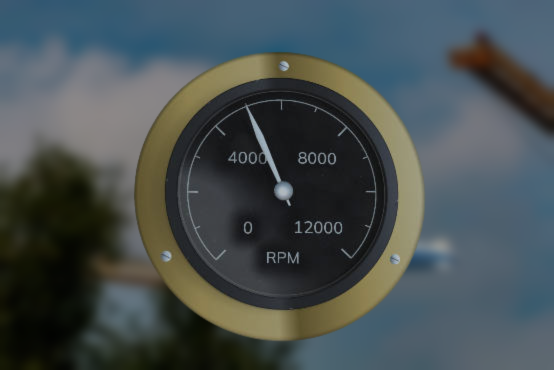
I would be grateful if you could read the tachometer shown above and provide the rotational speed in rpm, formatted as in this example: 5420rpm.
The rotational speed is 5000rpm
